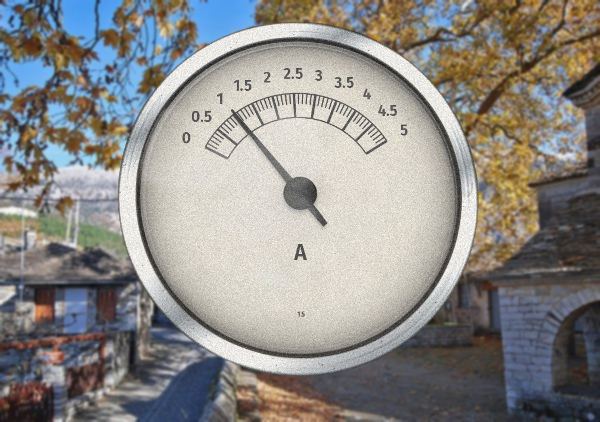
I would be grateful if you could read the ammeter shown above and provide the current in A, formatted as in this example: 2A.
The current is 1A
